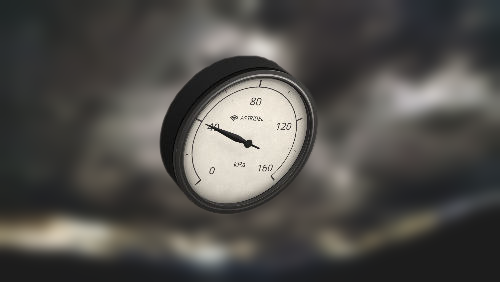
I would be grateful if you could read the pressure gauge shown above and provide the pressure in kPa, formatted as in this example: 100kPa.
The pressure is 40kPa
